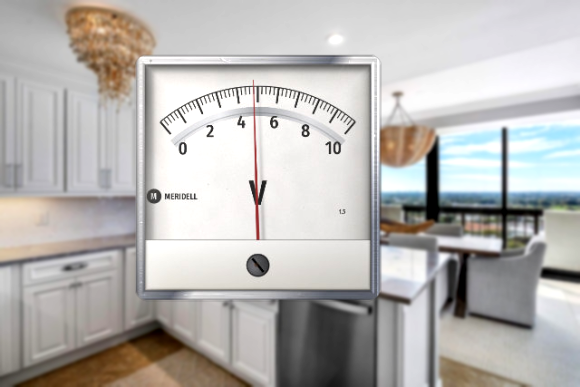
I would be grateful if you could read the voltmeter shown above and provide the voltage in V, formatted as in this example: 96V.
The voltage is 4.8V
